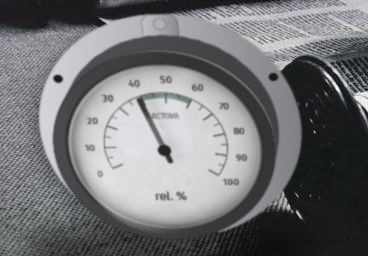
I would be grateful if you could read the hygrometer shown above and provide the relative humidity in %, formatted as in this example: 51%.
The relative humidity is 40%
